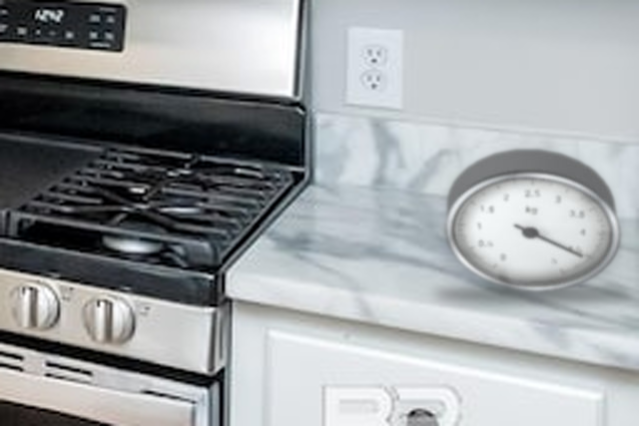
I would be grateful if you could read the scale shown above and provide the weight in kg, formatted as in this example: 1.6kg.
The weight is 4.5kg
